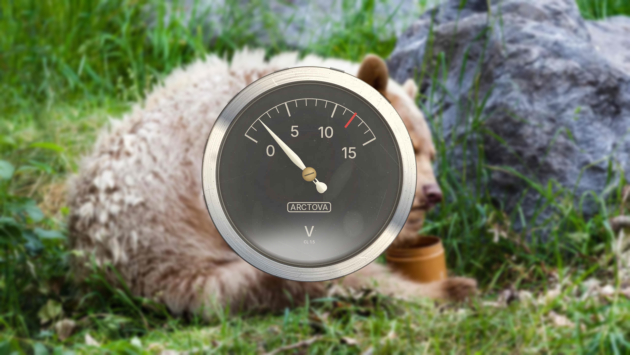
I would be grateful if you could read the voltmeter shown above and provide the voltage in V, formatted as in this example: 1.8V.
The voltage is 2V
